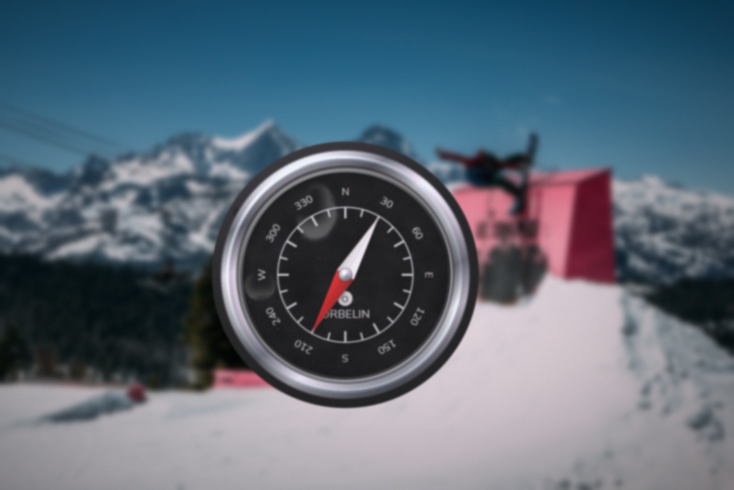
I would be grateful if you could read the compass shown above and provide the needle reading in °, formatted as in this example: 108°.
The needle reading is 210°
